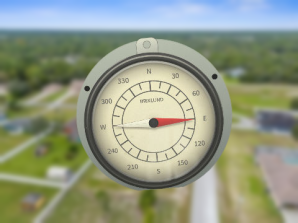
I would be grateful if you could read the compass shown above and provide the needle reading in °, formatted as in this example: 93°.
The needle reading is 90°
